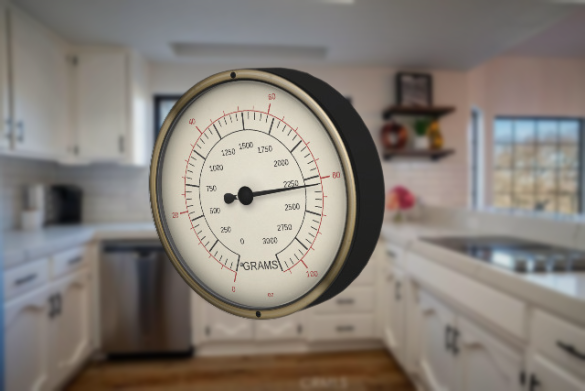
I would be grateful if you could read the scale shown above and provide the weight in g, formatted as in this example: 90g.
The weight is 2300g
